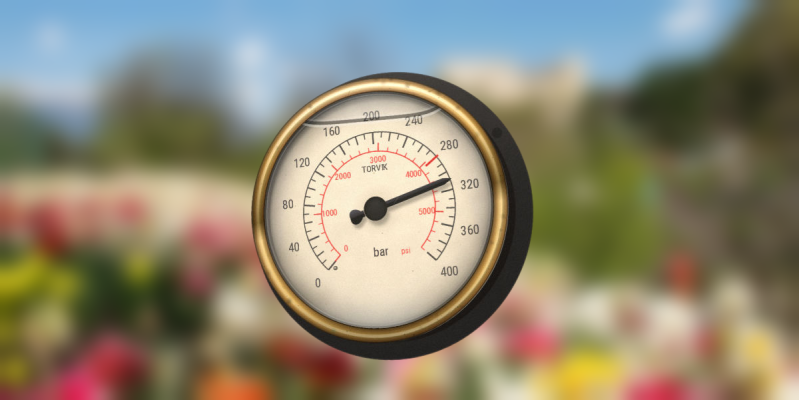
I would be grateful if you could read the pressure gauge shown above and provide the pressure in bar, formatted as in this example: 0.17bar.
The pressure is 310bar
